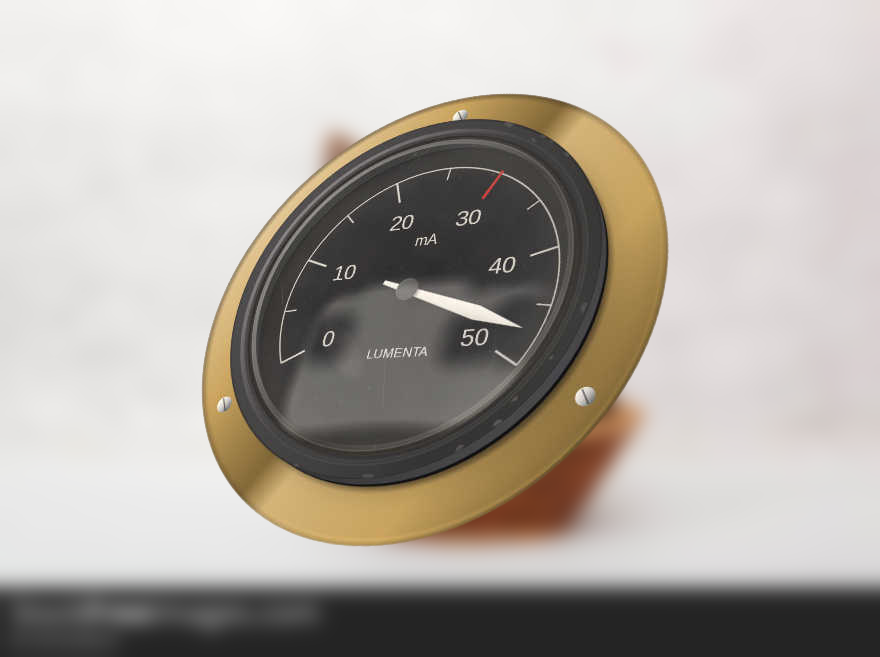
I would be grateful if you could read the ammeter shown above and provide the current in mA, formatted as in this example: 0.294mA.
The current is 47.5mA
